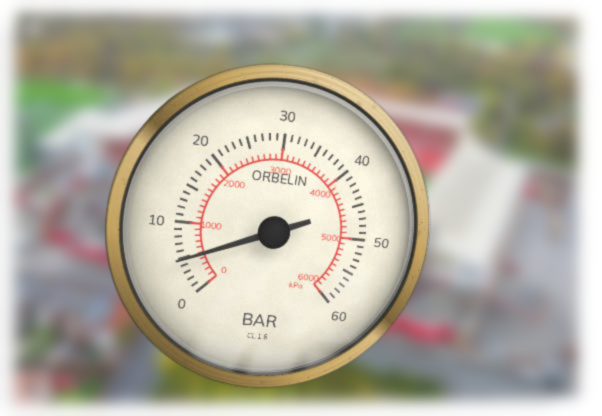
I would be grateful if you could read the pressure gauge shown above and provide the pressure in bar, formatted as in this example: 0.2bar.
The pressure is 5bar
